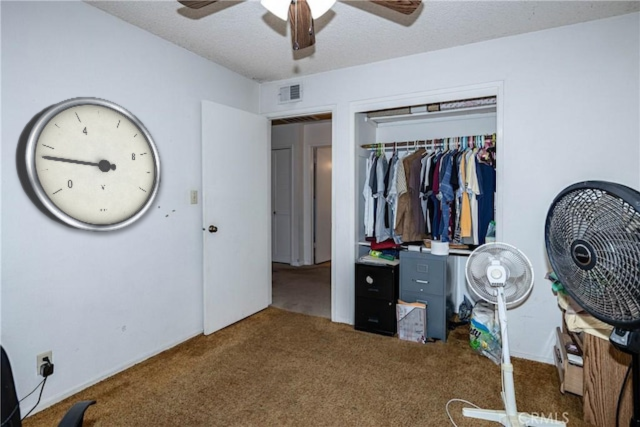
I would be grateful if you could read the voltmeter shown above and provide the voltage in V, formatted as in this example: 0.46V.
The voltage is 1.5V
